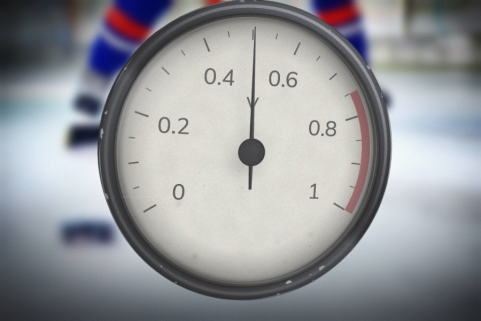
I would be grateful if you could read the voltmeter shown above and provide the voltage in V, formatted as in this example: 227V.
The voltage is 0.5V
